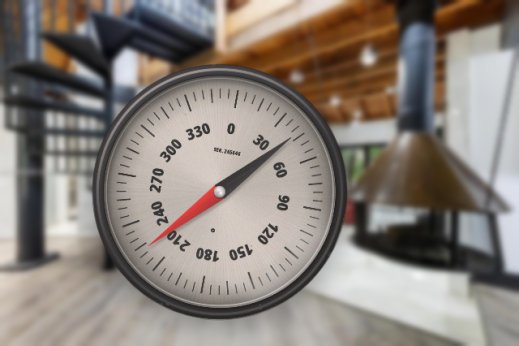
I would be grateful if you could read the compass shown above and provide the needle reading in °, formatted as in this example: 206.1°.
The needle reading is 222.5°
